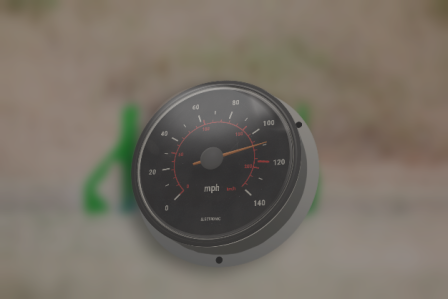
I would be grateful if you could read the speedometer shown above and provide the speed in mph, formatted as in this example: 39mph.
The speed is 110mph
